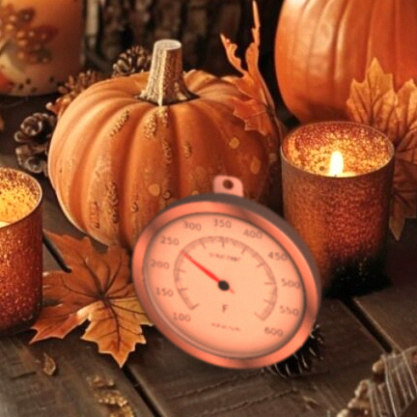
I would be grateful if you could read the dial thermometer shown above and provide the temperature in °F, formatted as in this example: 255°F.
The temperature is 250°F
